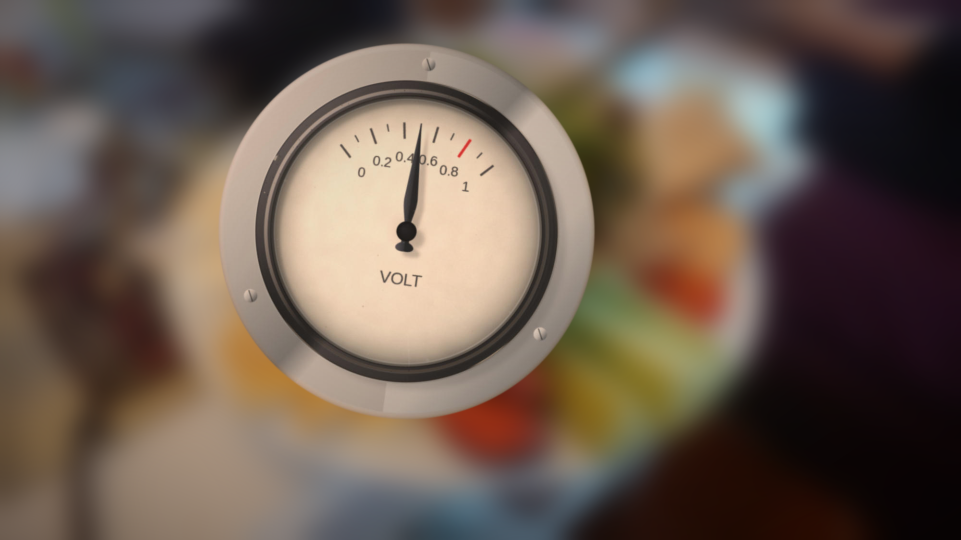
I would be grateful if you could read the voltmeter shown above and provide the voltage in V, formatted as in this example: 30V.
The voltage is 0.5V
